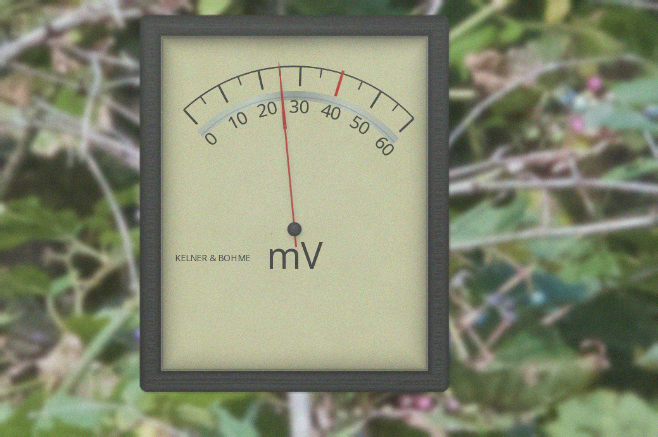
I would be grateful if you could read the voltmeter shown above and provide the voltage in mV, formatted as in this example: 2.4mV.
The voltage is 25mV
